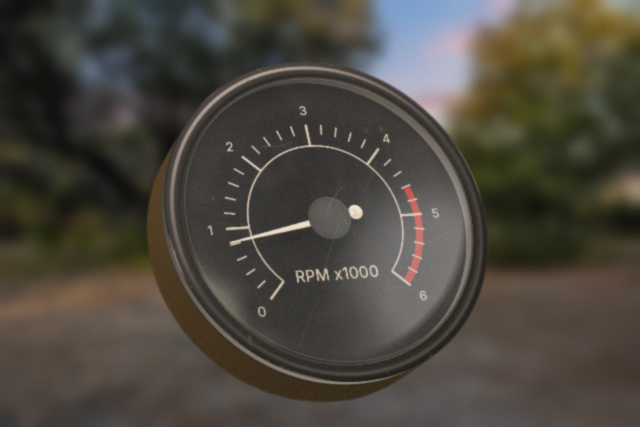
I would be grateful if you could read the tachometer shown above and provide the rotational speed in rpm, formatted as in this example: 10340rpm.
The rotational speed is 800rpm
